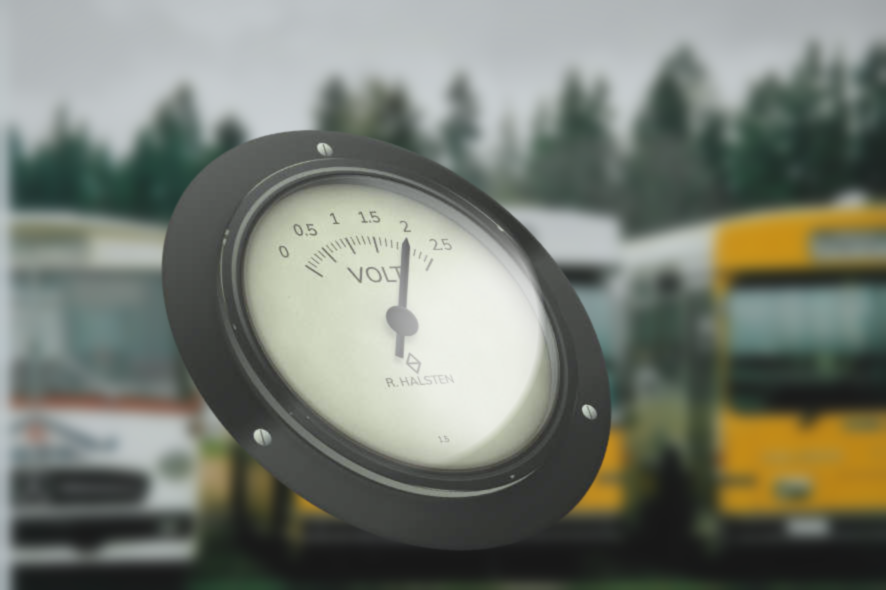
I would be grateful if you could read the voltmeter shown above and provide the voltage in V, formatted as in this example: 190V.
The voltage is 2V
